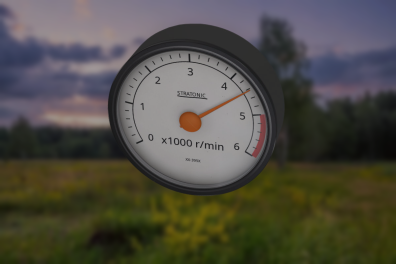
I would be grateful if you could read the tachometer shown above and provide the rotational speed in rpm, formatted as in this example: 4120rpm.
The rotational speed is 4400rpm
